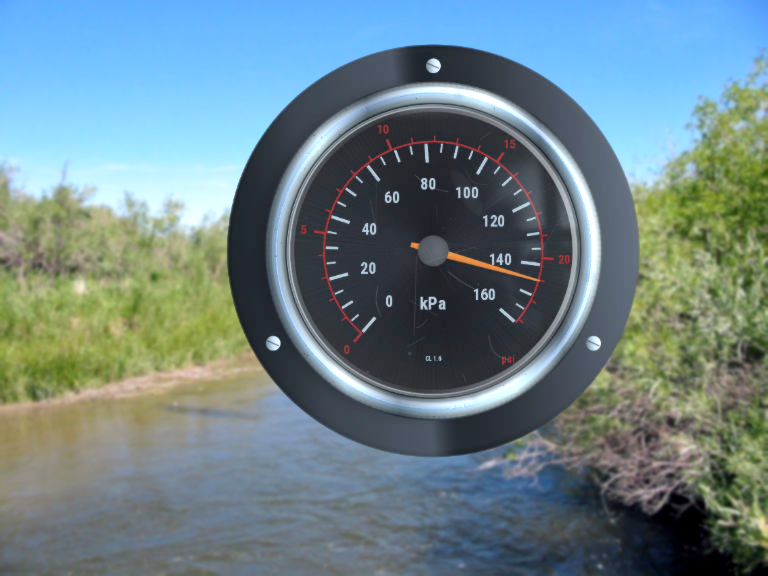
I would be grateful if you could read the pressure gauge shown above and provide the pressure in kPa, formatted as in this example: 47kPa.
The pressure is 145kPa
